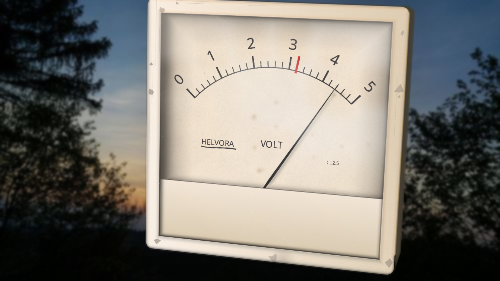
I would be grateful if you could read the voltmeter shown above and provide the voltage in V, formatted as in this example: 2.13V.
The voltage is 4.4V
